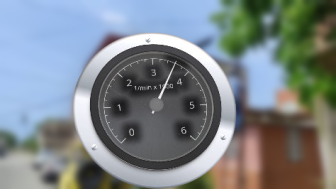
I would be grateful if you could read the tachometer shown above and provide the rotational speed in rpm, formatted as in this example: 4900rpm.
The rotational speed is 3600rpm
